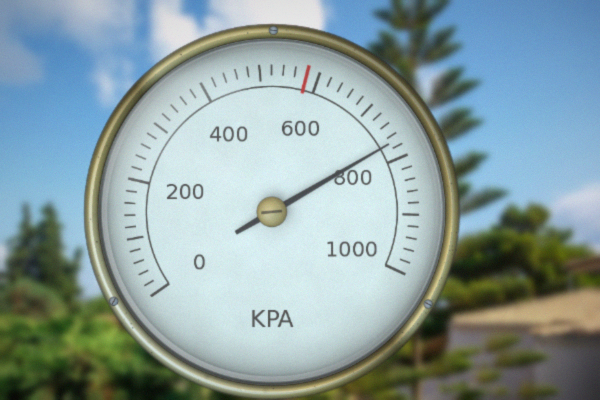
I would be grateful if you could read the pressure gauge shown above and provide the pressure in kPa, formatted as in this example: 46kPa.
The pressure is 770kPa
